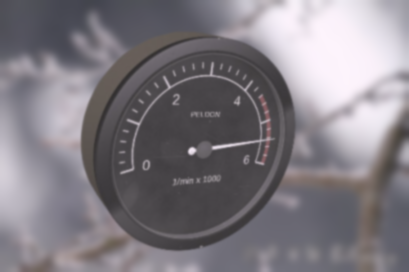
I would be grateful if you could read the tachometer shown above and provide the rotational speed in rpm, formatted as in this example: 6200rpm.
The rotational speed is 5400rpm
